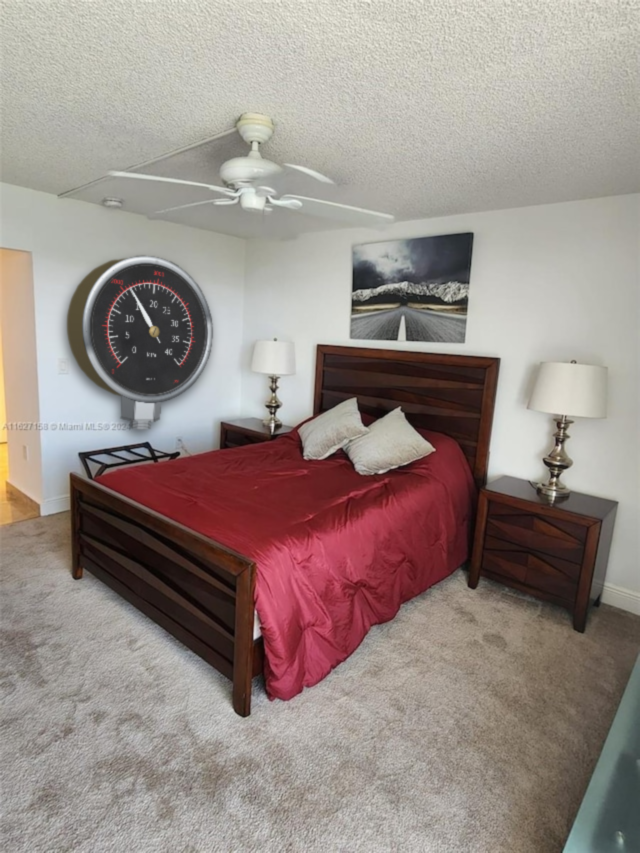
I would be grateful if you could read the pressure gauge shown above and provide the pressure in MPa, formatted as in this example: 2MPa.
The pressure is 15MPa
